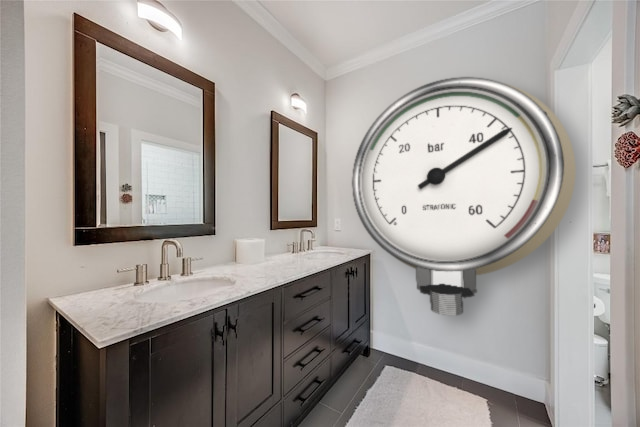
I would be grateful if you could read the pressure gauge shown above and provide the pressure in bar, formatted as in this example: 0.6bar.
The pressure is 43bar
